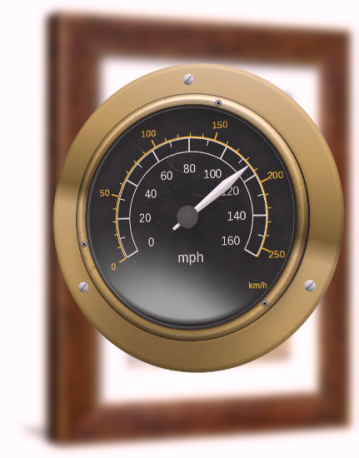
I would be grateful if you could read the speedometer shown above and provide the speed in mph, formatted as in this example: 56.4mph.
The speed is 115mph
